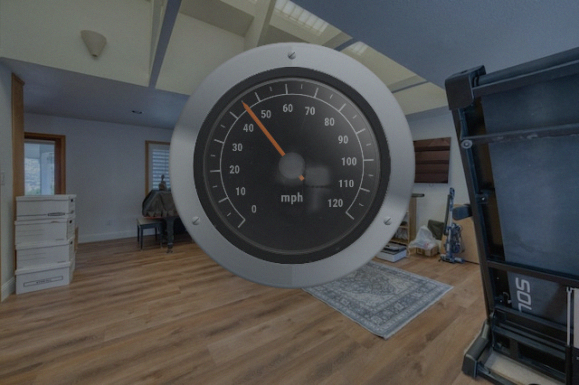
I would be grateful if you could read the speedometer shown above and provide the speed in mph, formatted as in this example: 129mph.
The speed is 45mph
